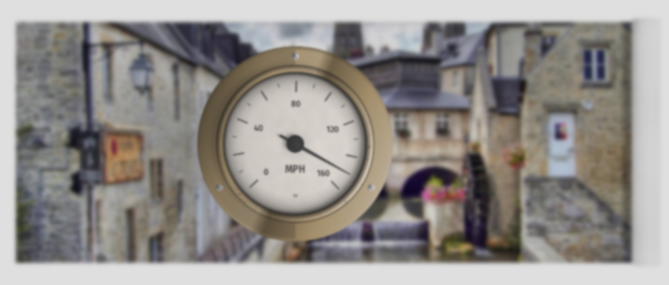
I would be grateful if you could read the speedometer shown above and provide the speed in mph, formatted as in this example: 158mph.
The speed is 150mph
